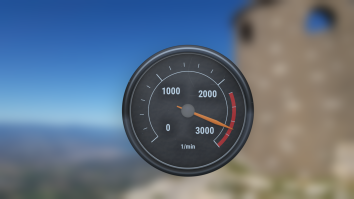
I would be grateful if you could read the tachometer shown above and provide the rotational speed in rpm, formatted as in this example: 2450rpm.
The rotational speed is 2700rpm
